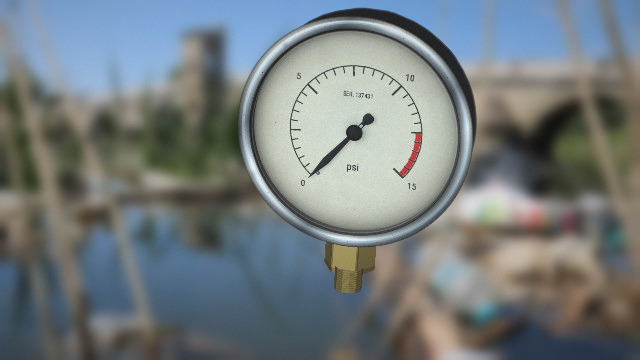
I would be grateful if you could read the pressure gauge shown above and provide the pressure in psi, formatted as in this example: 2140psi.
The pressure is 0psi
